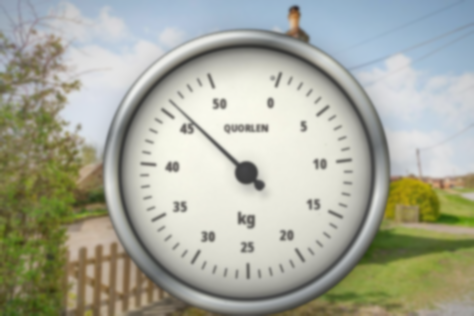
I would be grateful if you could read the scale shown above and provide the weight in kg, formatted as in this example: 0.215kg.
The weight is 46kg
